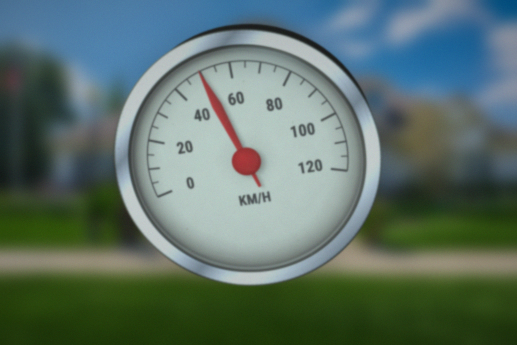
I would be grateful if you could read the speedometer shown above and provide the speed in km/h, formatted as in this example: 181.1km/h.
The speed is 50km/h
